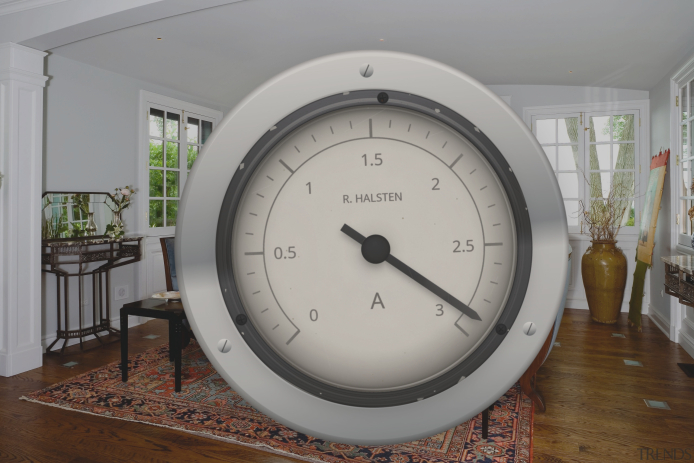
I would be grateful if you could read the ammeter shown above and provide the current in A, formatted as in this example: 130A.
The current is 2.9A
